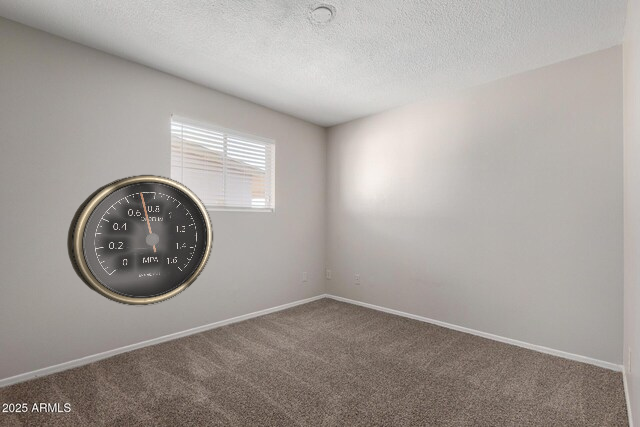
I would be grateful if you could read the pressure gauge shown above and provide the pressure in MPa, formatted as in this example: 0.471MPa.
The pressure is 0.7MPa
